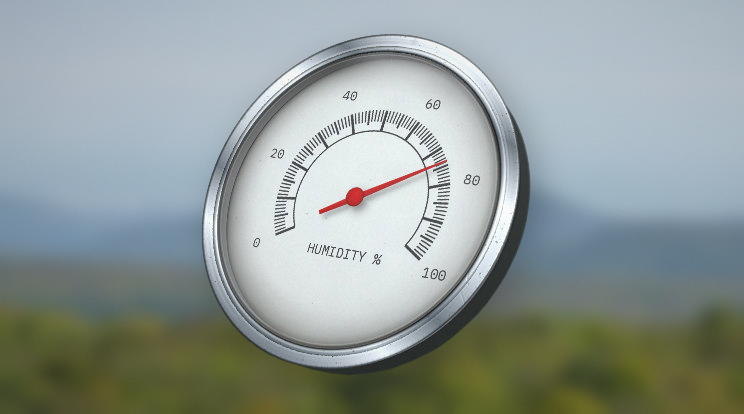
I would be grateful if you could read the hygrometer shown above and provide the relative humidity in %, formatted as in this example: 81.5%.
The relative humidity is 75%
